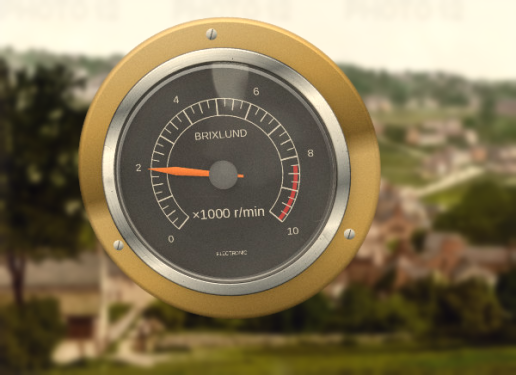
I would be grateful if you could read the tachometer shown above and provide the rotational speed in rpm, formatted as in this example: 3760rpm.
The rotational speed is 2000rpm
